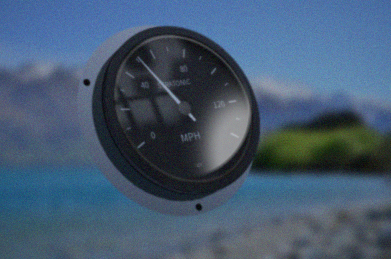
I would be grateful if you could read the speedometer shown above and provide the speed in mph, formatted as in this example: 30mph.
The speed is 50mph
